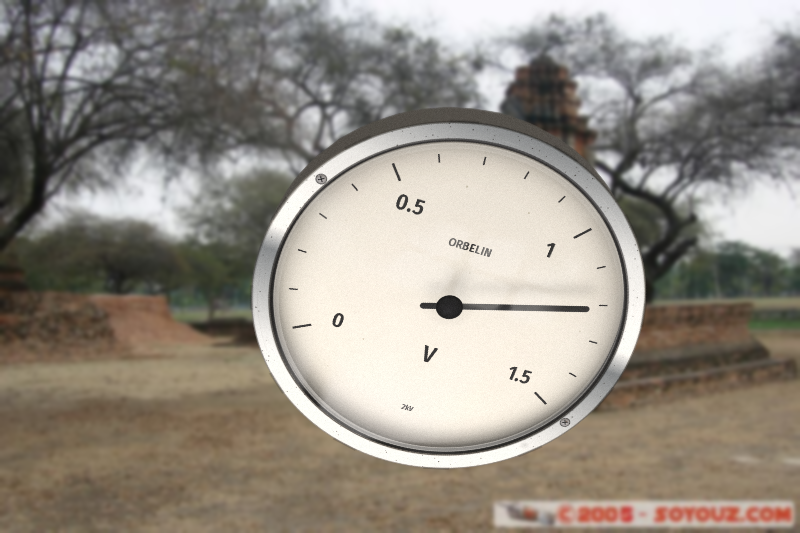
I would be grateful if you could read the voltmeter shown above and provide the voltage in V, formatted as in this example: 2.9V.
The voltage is 1.2V
